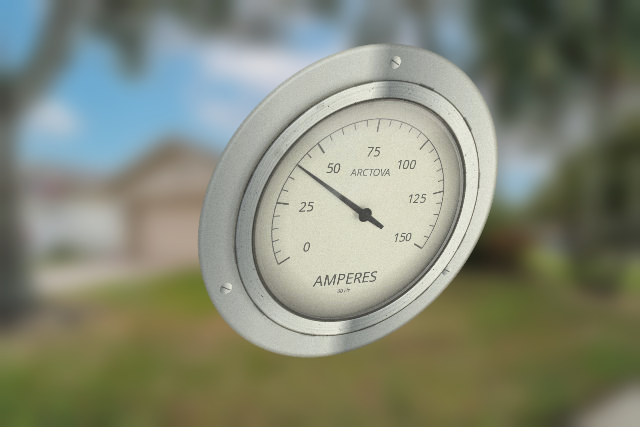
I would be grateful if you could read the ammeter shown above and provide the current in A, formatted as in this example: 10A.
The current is 40A
